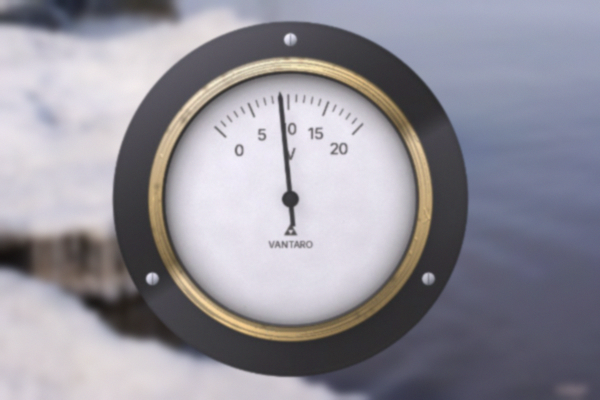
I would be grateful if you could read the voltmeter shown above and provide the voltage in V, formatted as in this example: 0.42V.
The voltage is 9V
